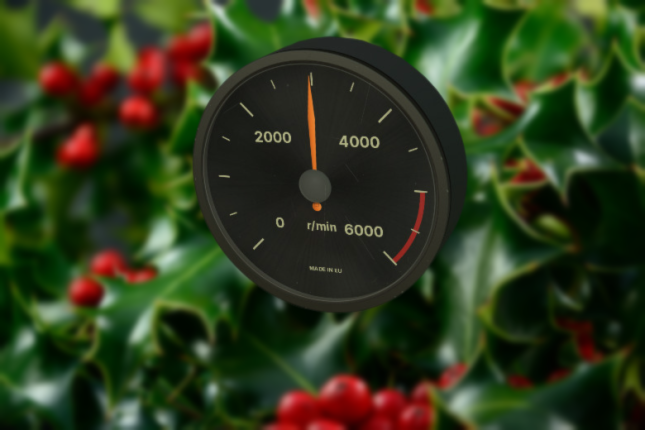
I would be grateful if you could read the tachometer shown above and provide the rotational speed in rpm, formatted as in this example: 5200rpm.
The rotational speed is 3000rpm
